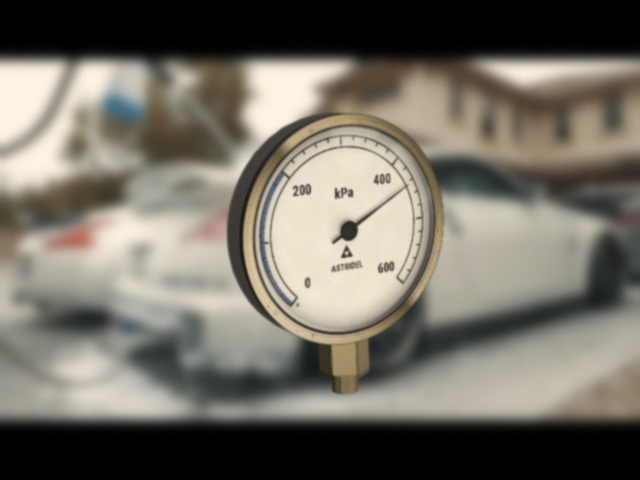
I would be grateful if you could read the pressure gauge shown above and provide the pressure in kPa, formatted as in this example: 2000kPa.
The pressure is 440kPa
